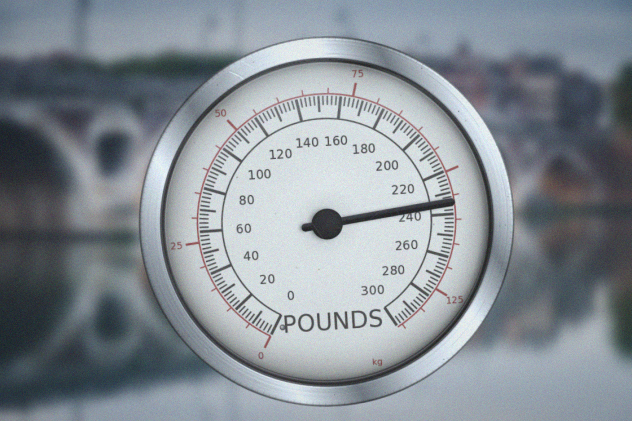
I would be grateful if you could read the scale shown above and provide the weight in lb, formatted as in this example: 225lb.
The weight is 234lb
